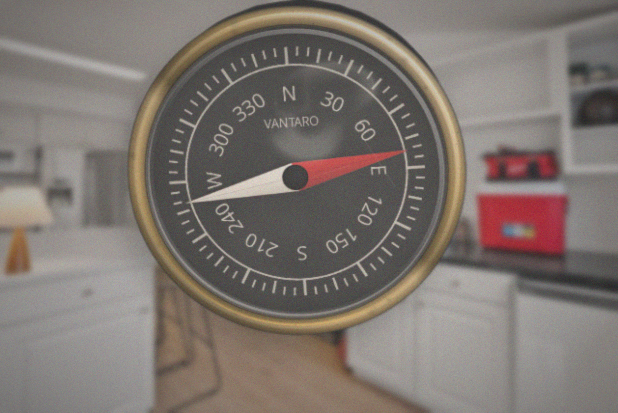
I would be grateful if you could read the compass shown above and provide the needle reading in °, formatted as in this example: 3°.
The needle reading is 80°
